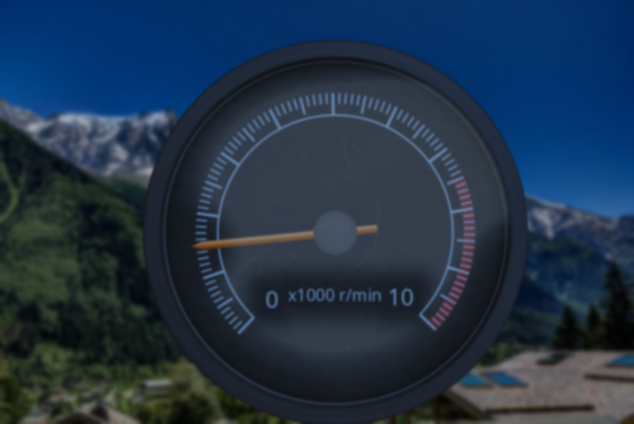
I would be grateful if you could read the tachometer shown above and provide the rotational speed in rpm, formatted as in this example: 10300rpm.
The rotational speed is 1500rpm
